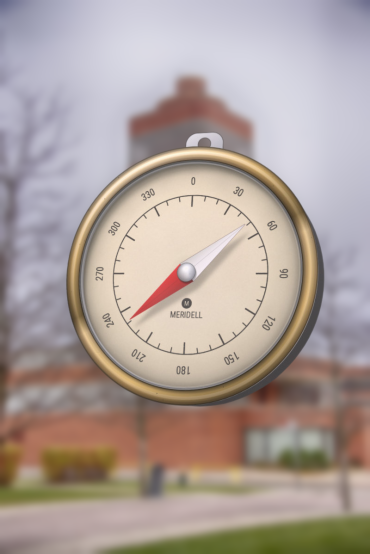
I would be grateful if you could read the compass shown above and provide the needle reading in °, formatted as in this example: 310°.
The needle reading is 230°
